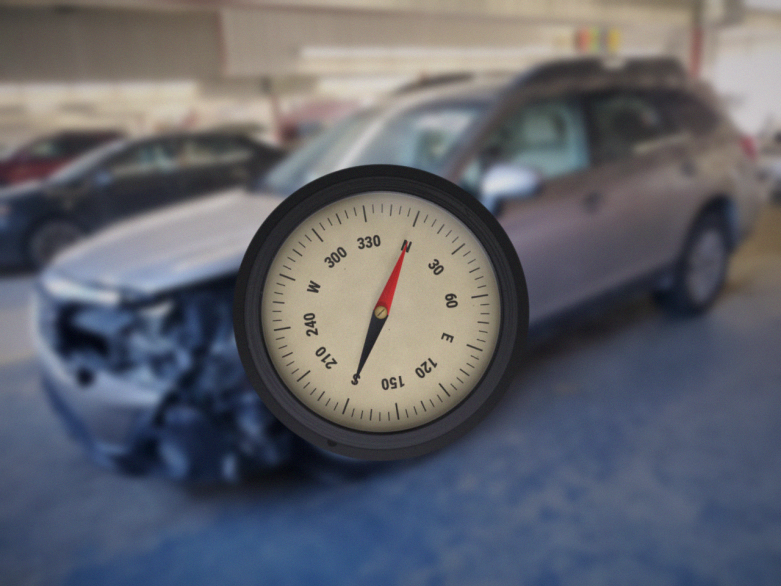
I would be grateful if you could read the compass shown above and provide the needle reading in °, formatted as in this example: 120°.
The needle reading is 0°
